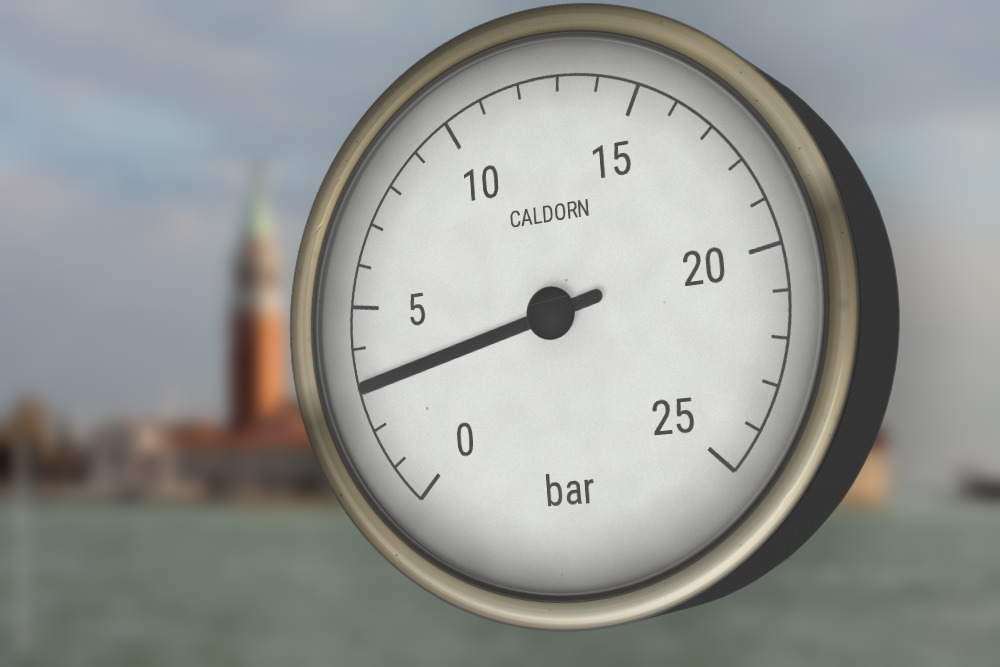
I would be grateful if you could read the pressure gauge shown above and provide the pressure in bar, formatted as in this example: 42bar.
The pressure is 3bar
